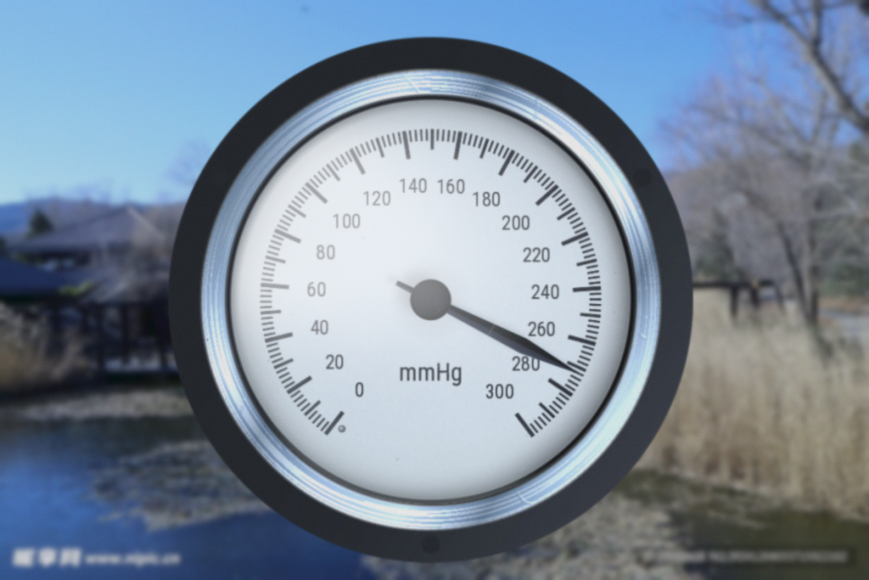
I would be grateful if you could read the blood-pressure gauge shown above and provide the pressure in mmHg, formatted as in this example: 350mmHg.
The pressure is 272mmHg
